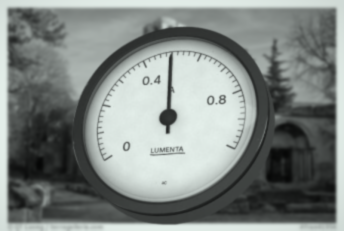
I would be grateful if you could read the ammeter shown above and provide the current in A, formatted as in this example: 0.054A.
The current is 0.5A
